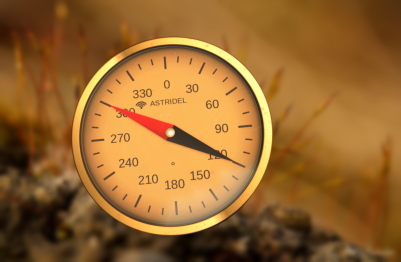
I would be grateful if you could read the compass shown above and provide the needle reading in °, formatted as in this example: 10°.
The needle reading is 300°
